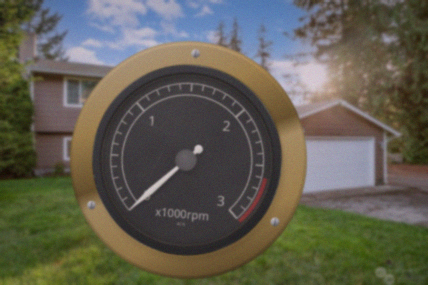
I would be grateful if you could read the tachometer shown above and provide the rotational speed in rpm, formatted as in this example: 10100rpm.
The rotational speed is 0rpm
